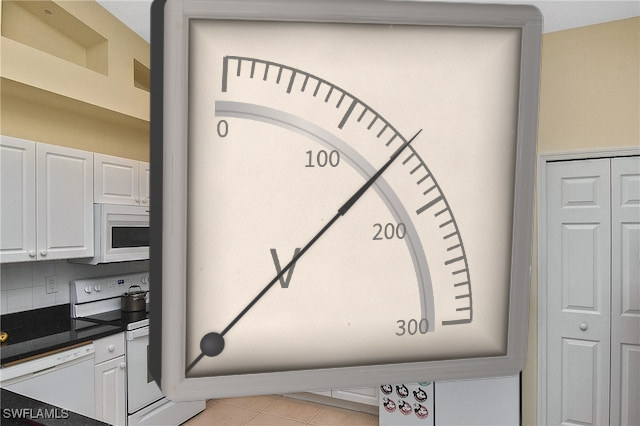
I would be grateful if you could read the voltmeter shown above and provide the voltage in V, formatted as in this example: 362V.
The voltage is 150V
